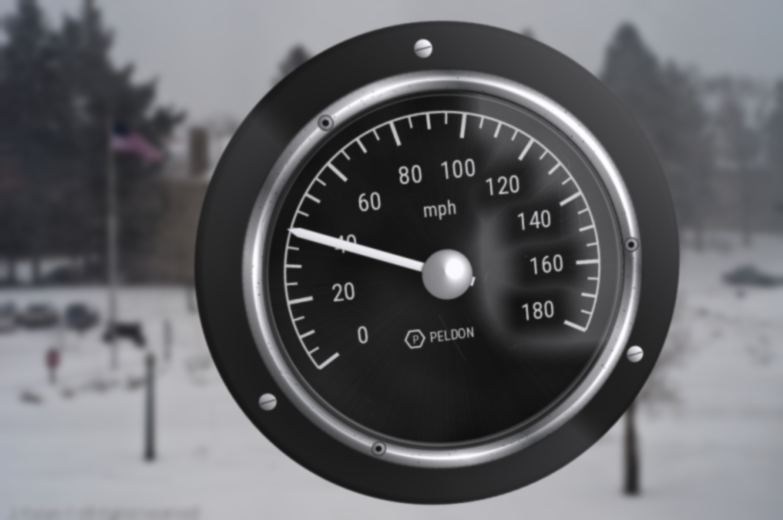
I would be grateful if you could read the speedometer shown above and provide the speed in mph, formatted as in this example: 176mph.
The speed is 40mph
